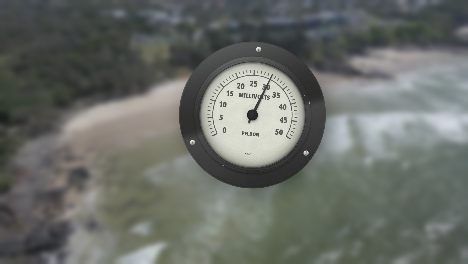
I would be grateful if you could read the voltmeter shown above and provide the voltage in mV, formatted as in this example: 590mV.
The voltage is 30mV
